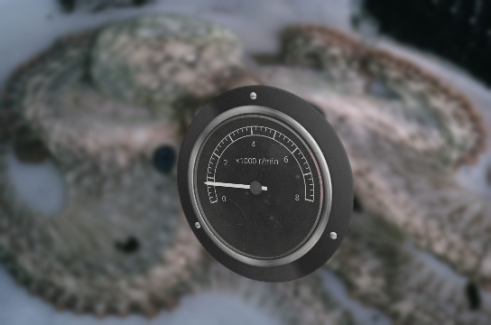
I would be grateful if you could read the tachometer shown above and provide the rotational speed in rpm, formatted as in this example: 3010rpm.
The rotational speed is 800rpm
